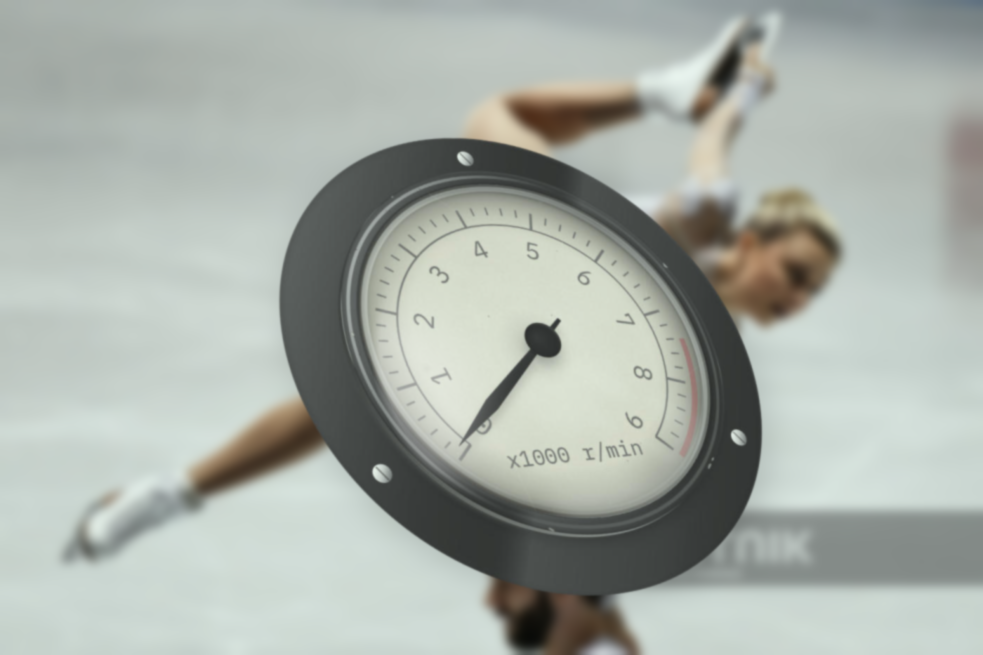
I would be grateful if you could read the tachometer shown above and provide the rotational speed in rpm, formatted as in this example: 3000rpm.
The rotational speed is 100rpm
